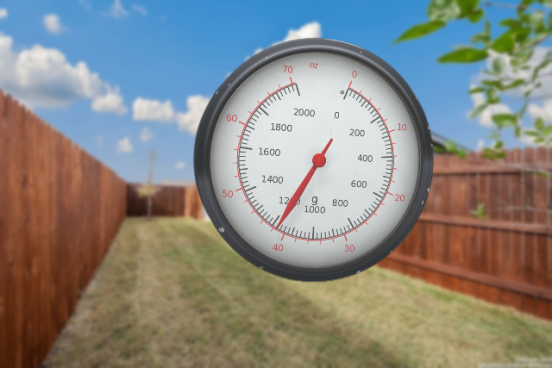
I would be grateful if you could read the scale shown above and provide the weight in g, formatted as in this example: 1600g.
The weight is 1180g
